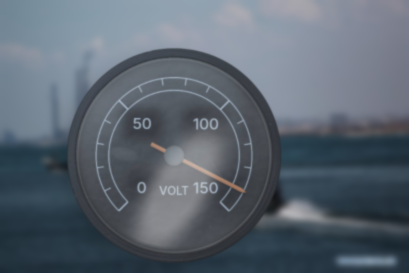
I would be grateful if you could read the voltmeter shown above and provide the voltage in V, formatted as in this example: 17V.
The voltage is 140V
